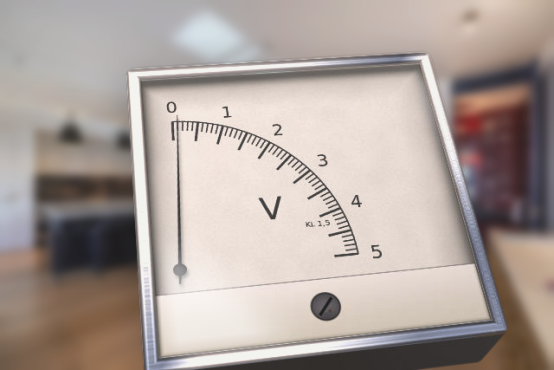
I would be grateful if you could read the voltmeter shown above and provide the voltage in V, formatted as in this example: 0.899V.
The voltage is 0.1V
